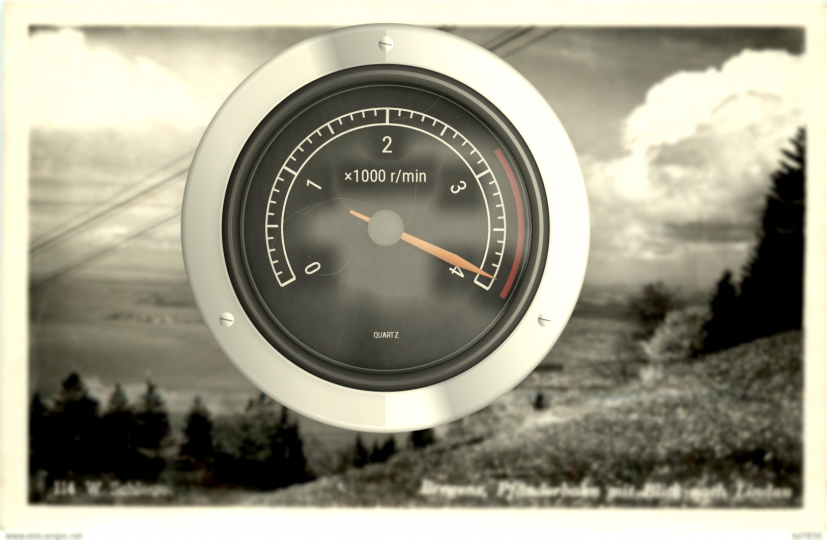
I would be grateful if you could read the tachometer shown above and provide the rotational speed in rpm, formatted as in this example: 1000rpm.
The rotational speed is 3900rpm
